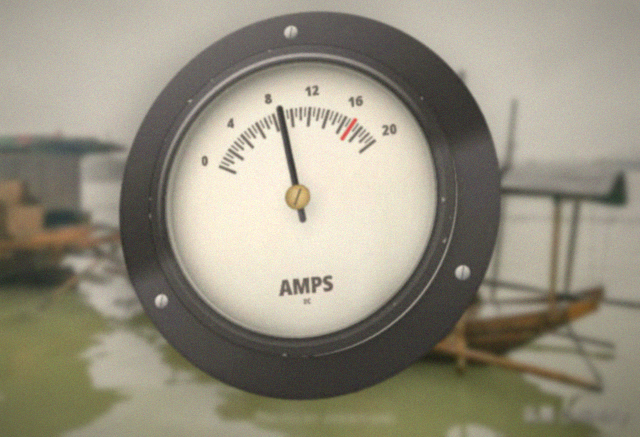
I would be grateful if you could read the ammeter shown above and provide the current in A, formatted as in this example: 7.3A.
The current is 9A
